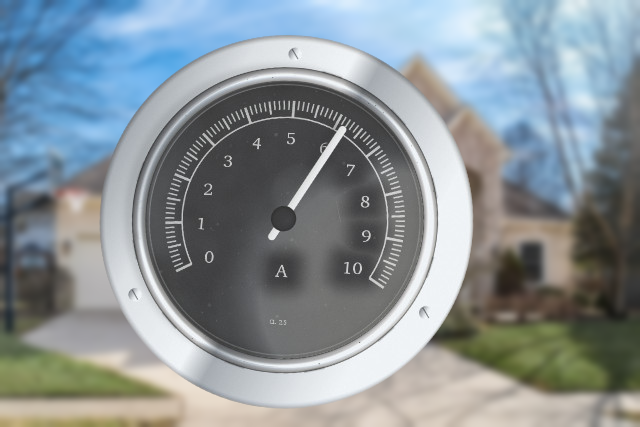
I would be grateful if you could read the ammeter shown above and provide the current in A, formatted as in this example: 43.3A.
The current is 6.2A
